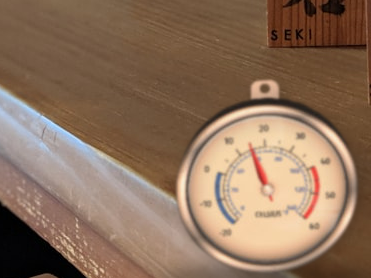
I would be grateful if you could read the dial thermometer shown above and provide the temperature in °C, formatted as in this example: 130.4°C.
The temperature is 15°C
